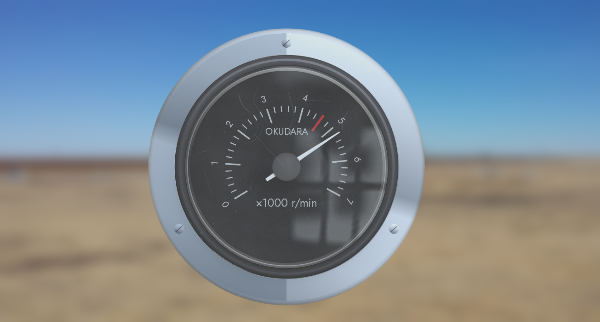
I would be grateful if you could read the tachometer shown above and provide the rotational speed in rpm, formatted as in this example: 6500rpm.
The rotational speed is 5200rpm
